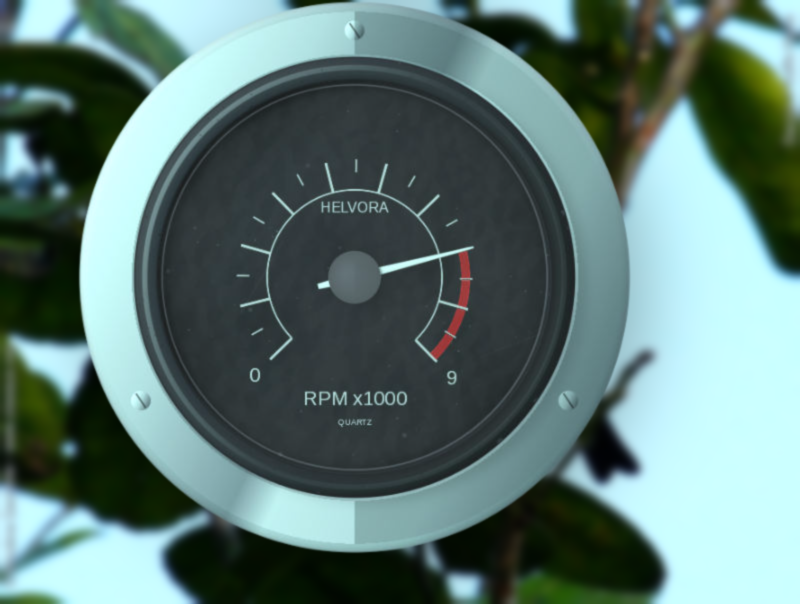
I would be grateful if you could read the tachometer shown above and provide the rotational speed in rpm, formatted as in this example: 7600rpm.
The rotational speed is 7000rpm
